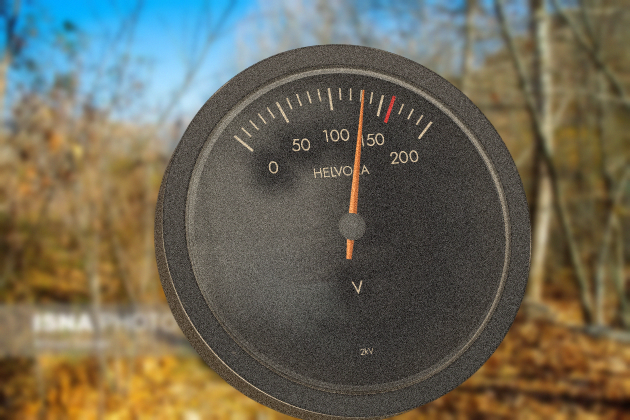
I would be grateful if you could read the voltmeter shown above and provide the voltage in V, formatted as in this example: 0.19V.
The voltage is 130V
